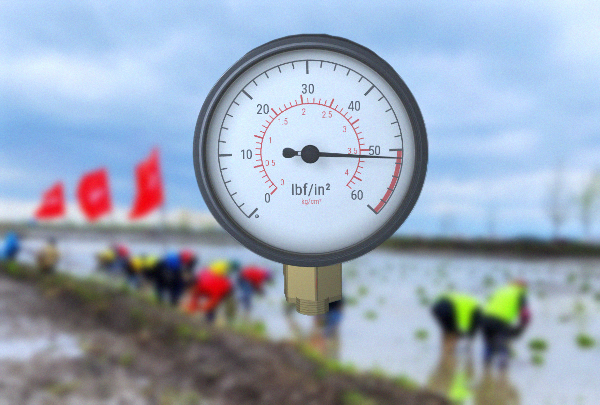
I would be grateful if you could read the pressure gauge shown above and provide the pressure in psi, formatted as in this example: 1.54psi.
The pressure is 51psi
